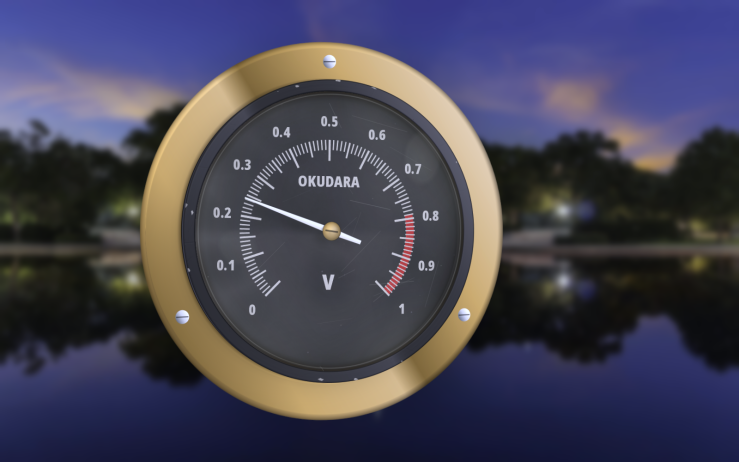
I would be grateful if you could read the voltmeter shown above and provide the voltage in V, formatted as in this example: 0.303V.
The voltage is 0.24V
